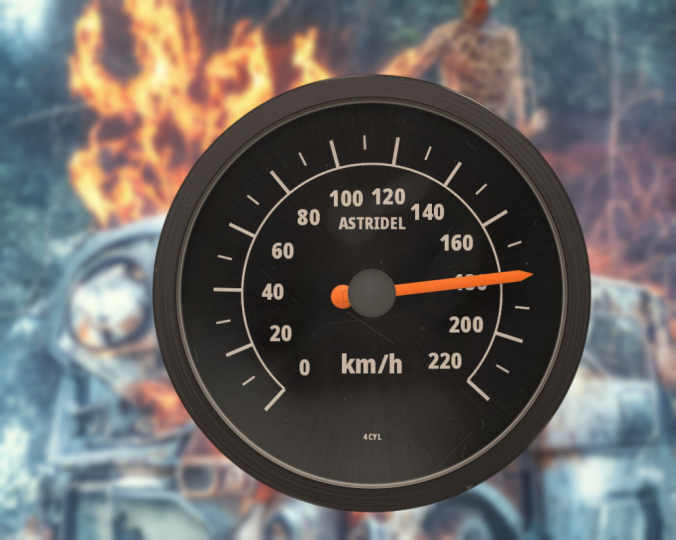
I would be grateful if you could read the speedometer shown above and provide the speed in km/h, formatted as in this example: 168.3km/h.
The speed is 180km/h
